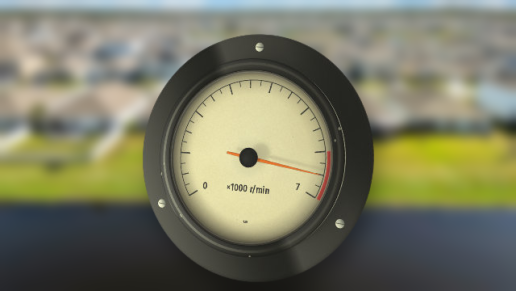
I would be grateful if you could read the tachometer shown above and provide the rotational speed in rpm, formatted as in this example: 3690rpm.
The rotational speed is 6500rpm
